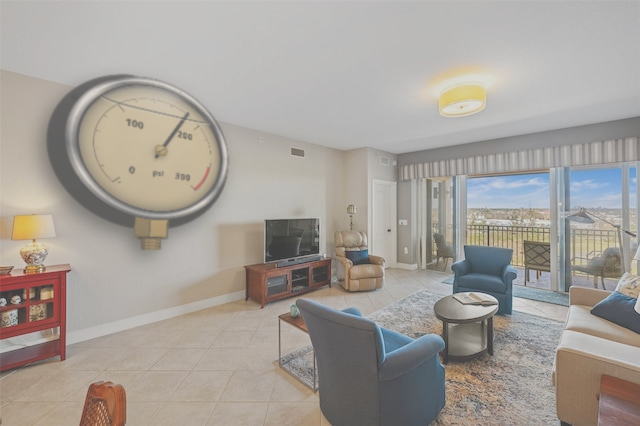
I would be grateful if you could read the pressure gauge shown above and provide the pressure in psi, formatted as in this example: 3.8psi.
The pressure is 180psi
